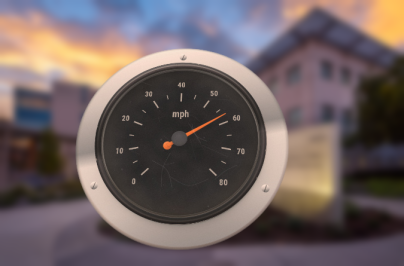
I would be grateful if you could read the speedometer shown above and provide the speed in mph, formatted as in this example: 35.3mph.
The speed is 57.5mph
